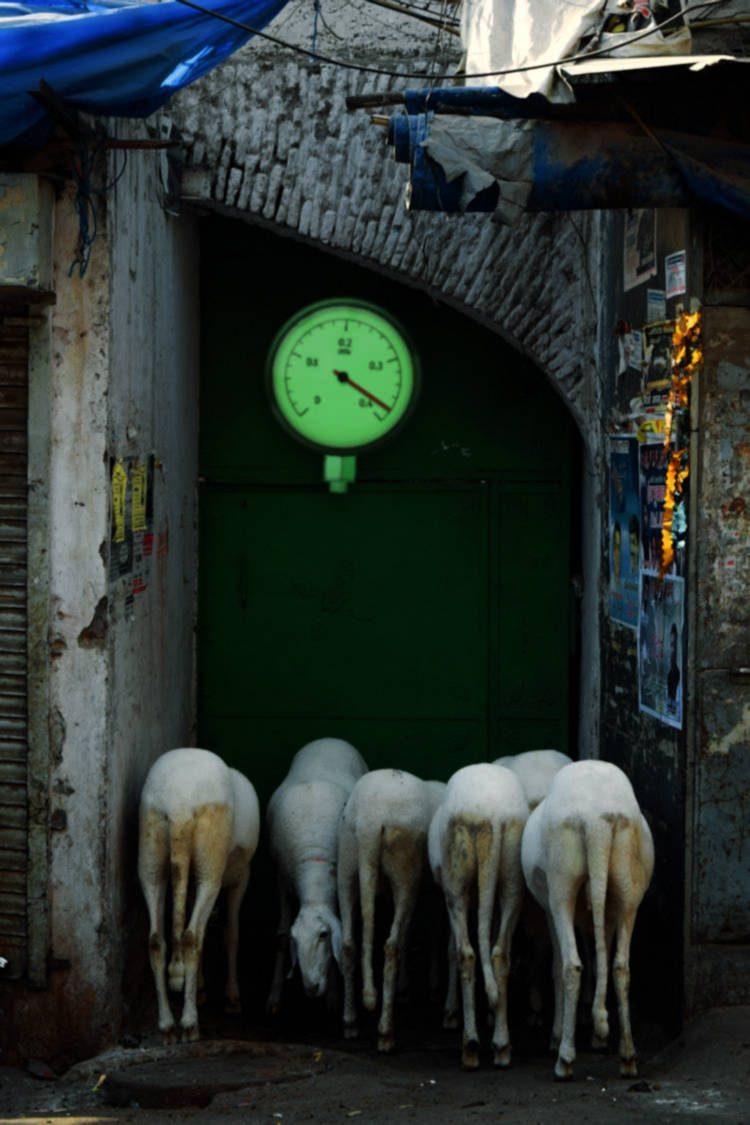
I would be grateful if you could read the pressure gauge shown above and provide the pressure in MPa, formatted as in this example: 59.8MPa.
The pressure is 0.38MPa
